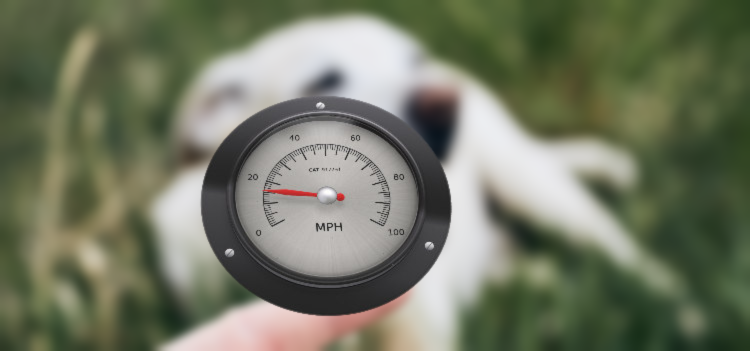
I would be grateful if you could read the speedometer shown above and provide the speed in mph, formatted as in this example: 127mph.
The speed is 15mph
